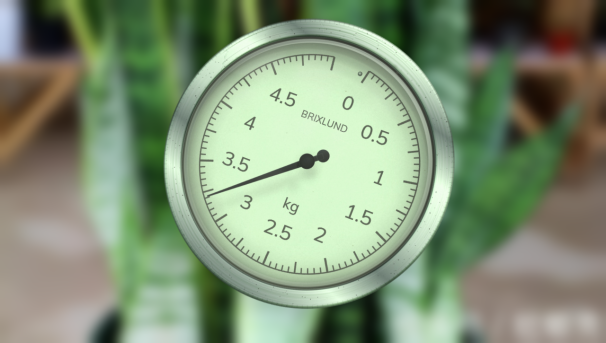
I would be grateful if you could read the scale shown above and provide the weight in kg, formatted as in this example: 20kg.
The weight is 3.2kg
